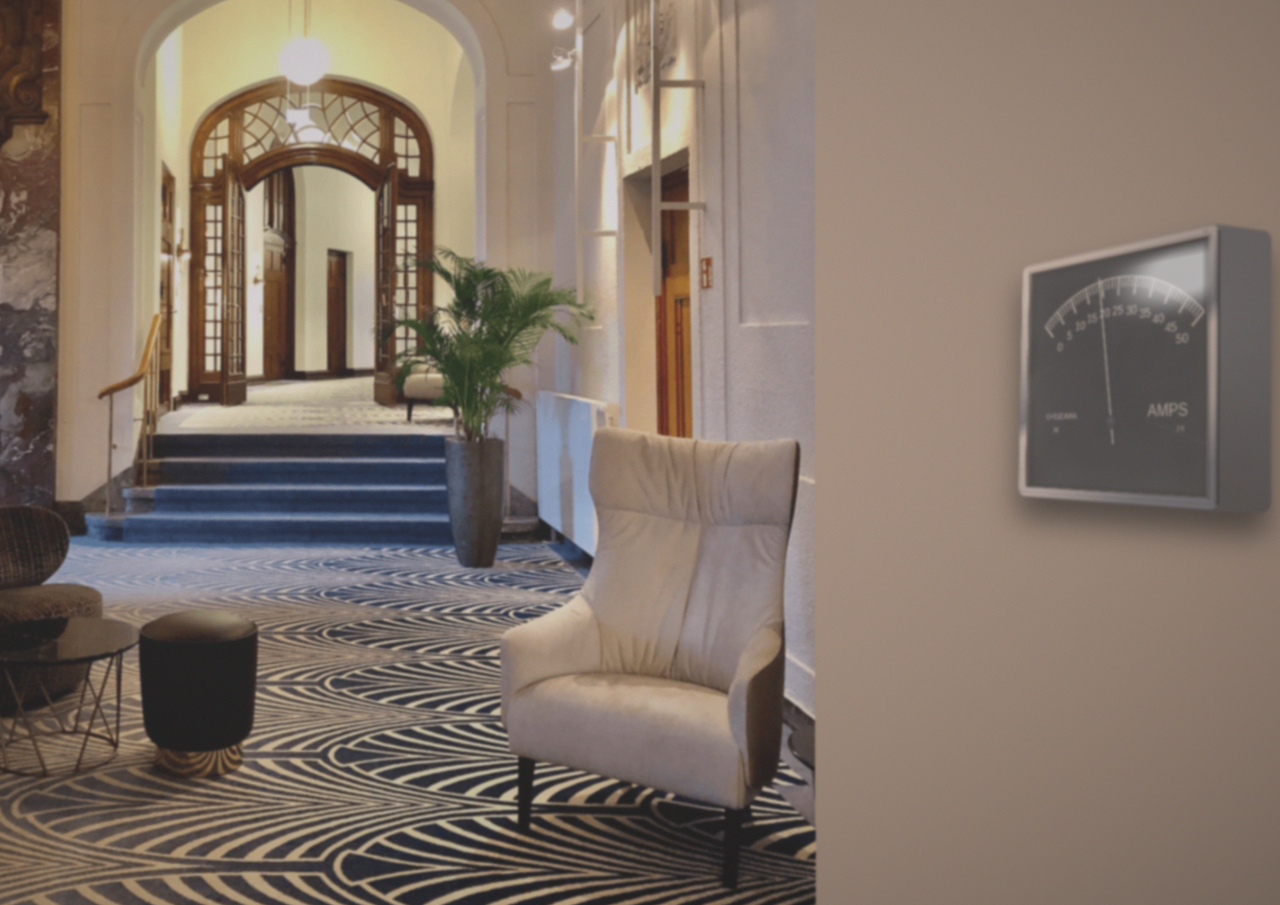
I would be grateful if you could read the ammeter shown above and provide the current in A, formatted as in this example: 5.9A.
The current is 20A
